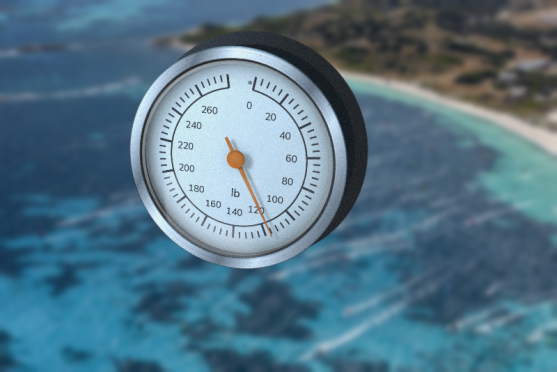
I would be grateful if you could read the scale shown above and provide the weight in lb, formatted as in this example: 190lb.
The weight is 116lb
